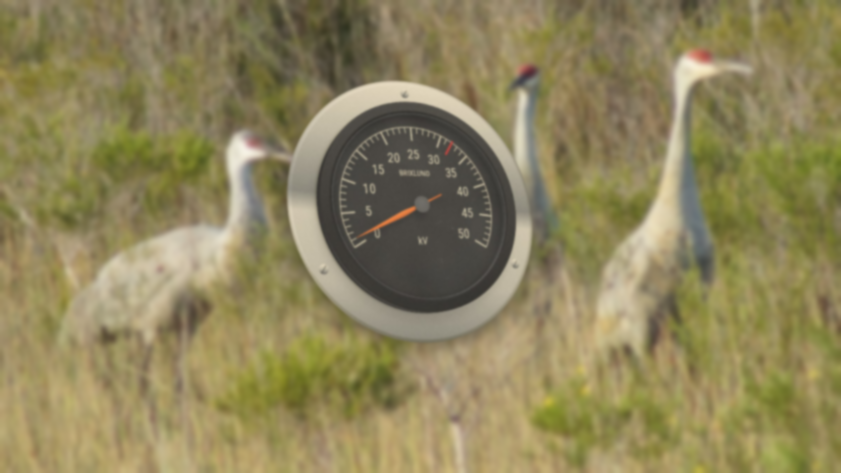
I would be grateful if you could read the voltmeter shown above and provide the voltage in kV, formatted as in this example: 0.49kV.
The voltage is 1kV
